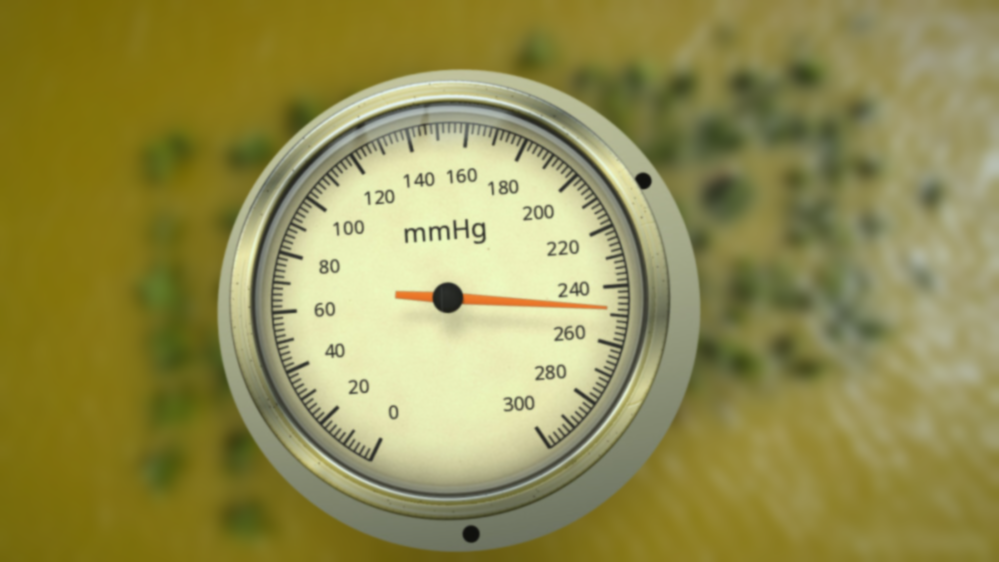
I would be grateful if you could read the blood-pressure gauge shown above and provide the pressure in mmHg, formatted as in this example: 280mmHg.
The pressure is 248mmHg
